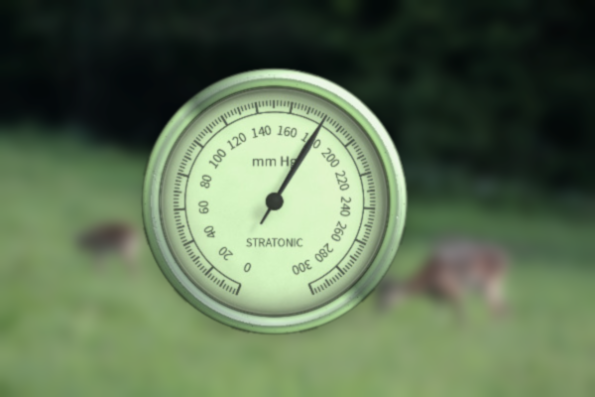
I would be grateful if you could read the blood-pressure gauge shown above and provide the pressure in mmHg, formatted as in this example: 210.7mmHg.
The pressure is 180mmHg
